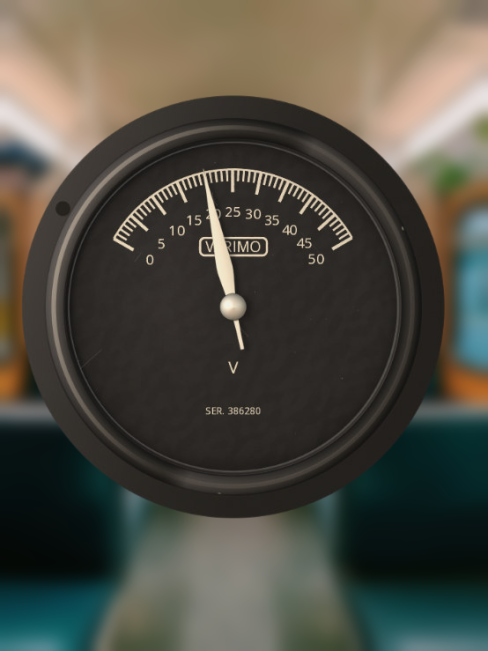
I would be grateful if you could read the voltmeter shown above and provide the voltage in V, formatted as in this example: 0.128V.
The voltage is 20V
